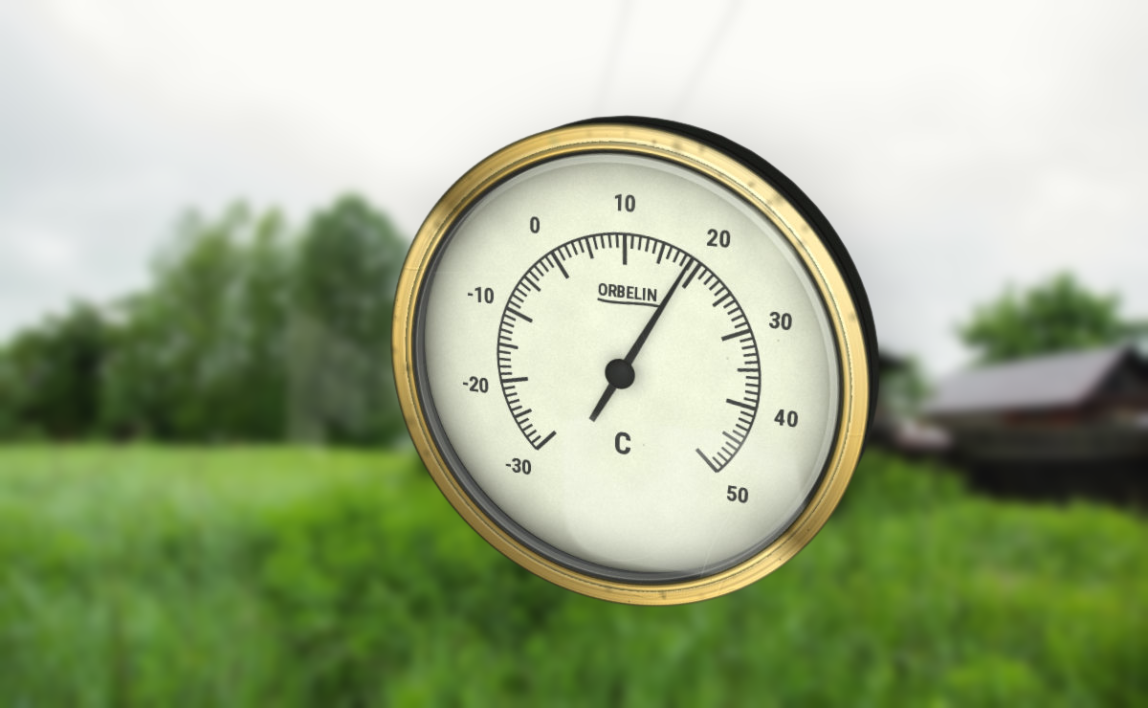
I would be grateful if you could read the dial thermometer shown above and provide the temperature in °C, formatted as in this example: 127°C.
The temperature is 19°C
